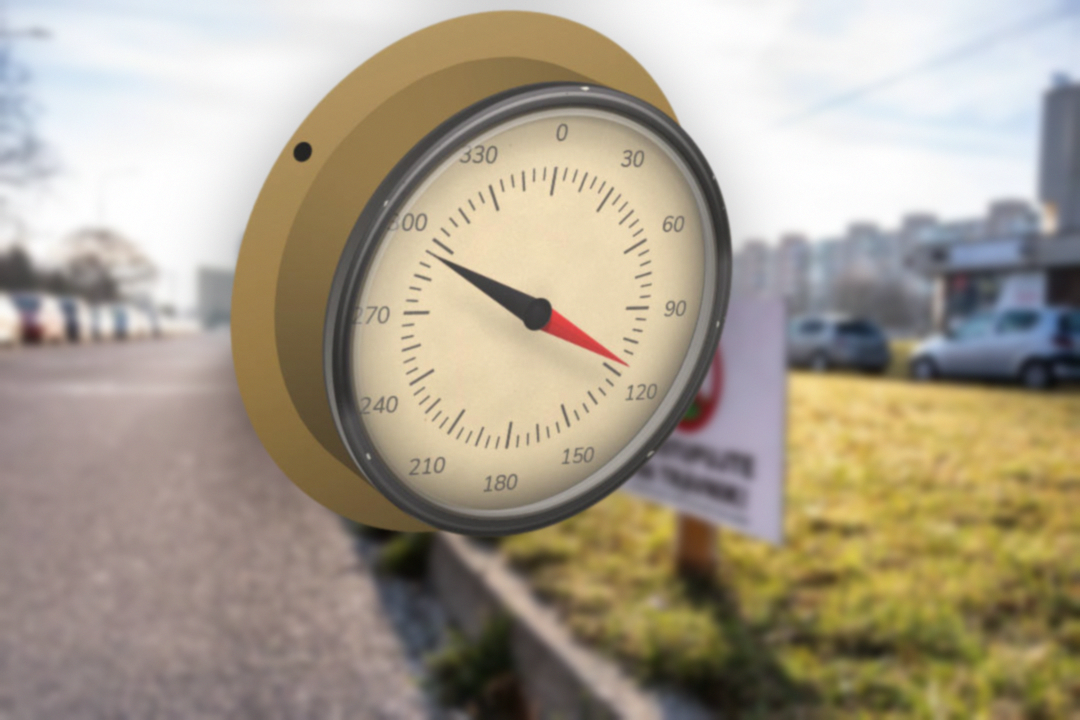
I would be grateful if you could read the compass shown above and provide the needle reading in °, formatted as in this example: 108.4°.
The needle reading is 115°
